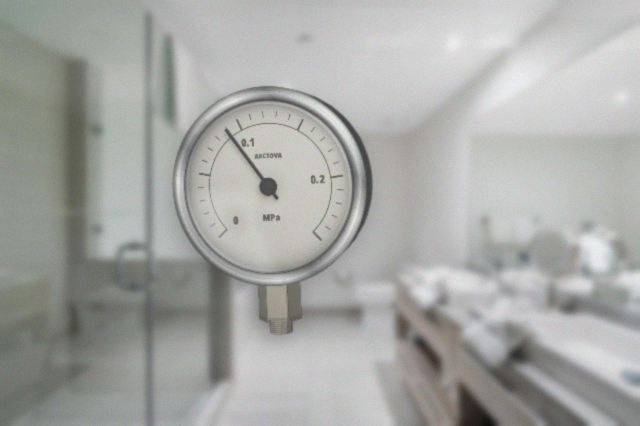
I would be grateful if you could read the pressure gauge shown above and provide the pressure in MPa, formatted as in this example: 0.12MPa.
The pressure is 0.09MPa
